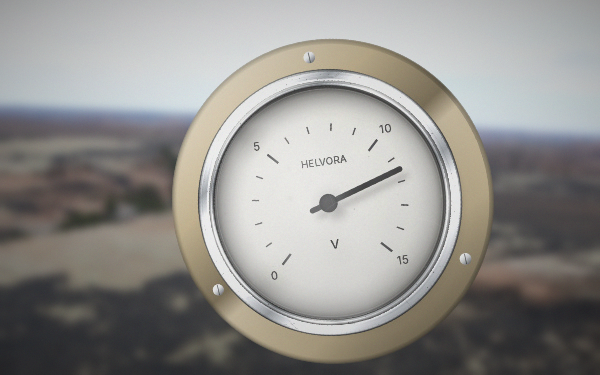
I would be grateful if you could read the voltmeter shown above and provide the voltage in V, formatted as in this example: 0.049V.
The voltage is 11.5V
